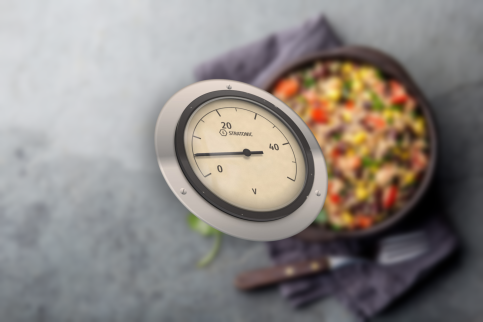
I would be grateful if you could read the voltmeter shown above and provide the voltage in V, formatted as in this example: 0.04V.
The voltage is 5V
